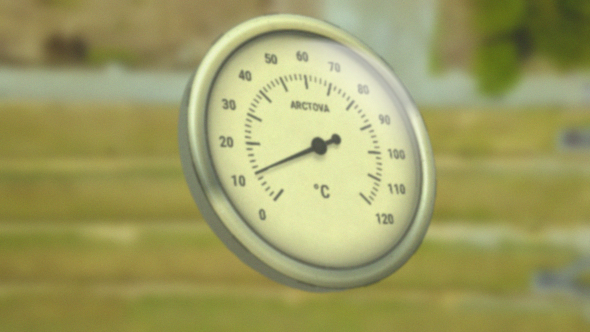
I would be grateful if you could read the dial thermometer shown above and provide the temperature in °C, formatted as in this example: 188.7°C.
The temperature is 10°C
